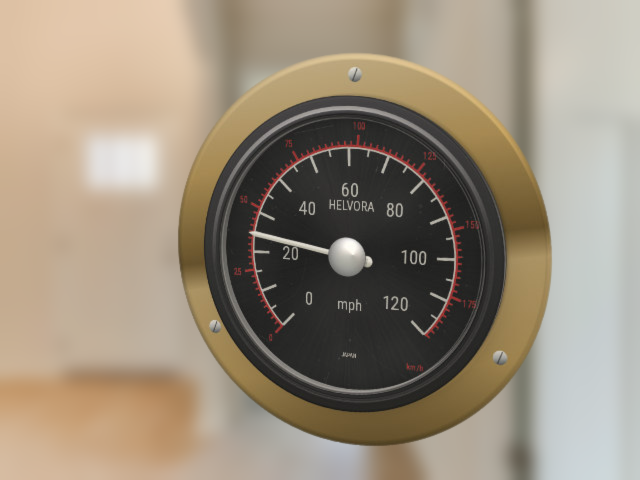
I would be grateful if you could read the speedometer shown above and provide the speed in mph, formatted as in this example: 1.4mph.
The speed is 25mph
